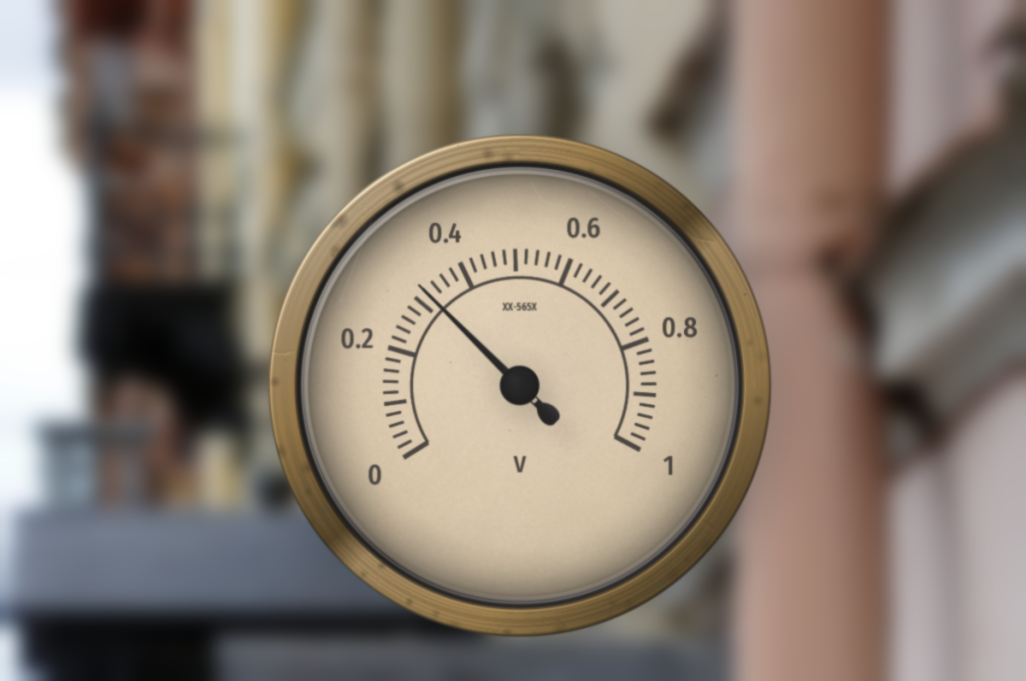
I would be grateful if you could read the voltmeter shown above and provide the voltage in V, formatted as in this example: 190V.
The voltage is 0.32V
